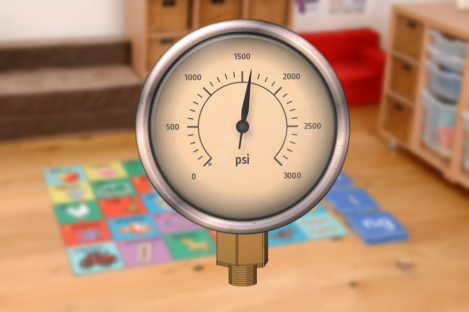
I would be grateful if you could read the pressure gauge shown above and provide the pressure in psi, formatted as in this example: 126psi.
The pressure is 1600psi
